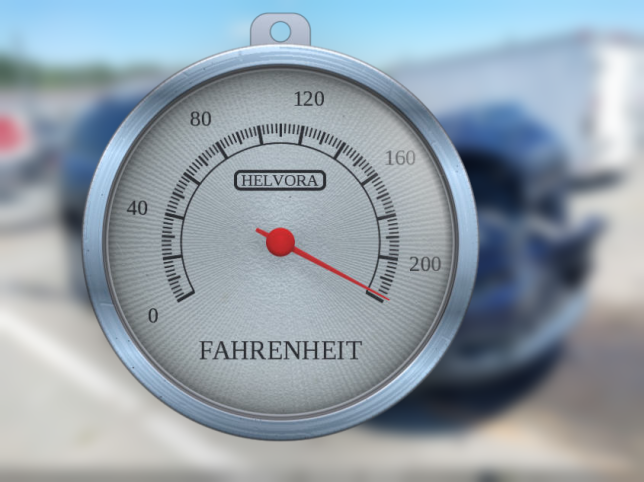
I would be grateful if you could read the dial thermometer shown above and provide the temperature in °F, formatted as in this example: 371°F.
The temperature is 218°F
